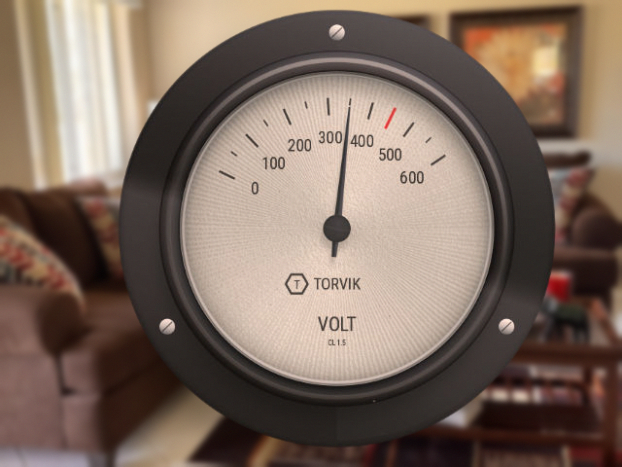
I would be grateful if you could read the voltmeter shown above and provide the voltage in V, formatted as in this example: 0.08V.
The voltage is 350V
